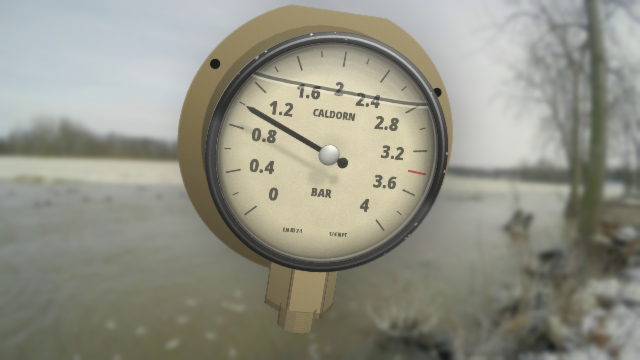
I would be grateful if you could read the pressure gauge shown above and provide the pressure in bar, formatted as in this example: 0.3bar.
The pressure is 1bar
